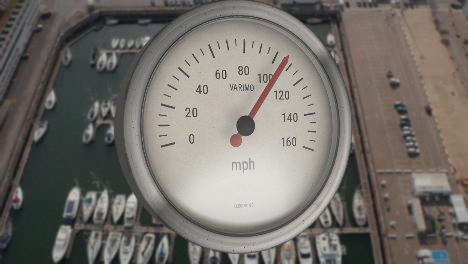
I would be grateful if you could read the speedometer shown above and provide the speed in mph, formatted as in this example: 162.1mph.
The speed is 105mph
